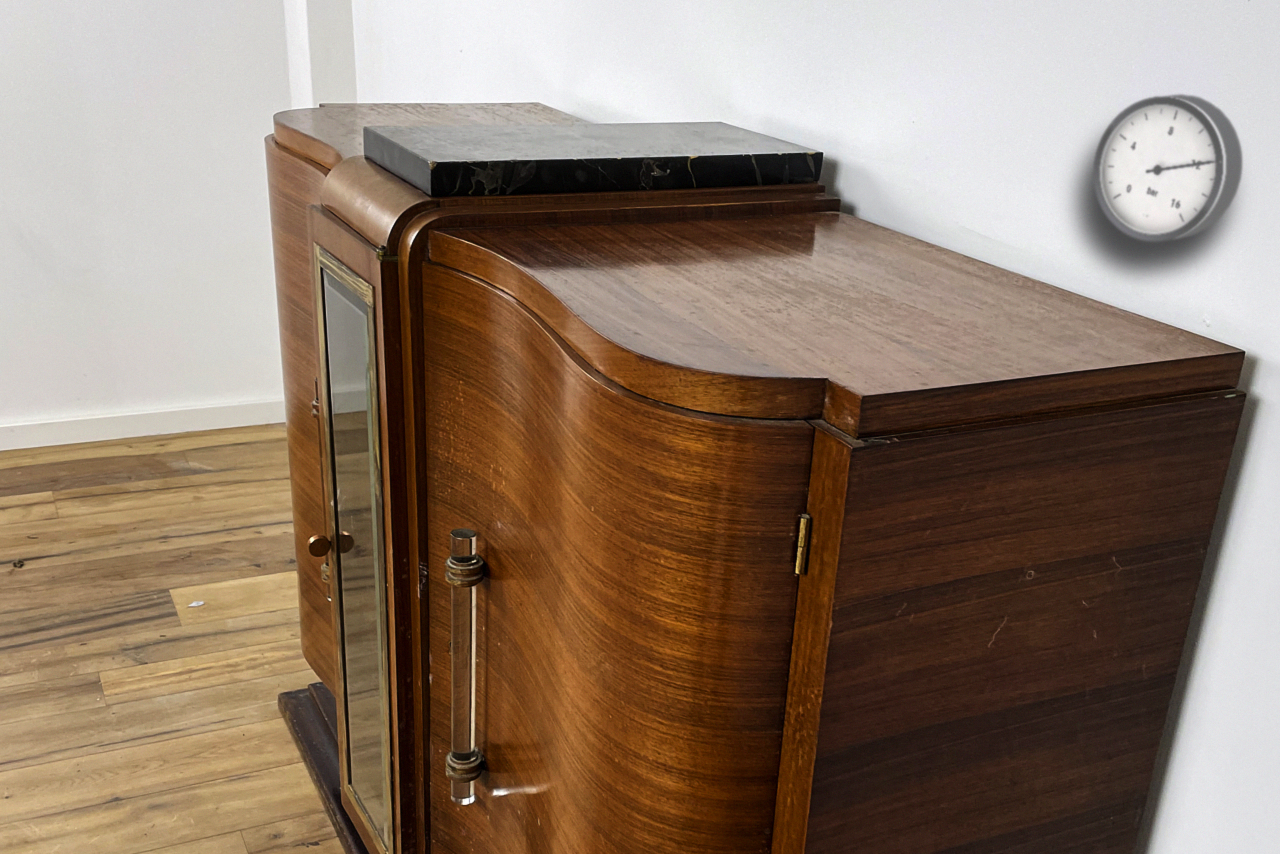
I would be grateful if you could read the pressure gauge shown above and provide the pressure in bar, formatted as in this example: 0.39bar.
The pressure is 12bar
